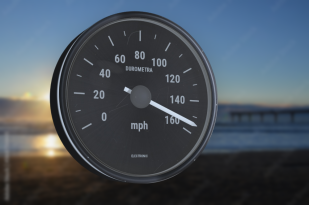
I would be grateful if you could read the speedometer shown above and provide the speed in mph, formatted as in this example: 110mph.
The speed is 155mph
